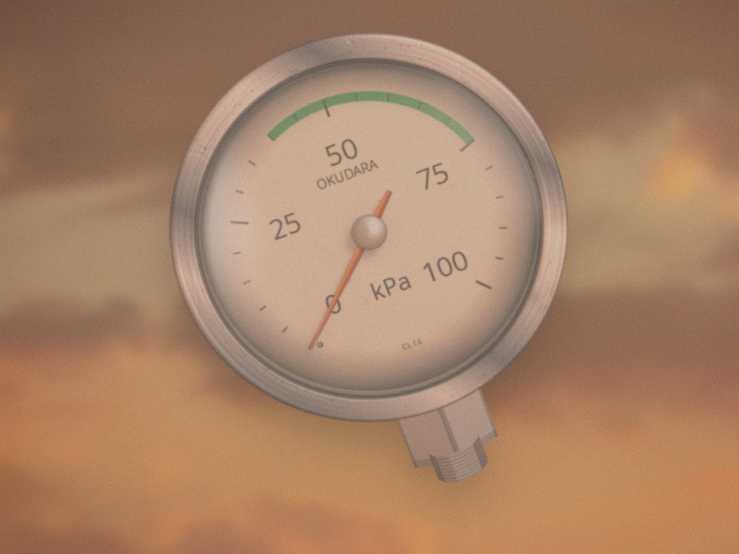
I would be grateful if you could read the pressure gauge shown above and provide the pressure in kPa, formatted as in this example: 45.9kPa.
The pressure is 0kPa
